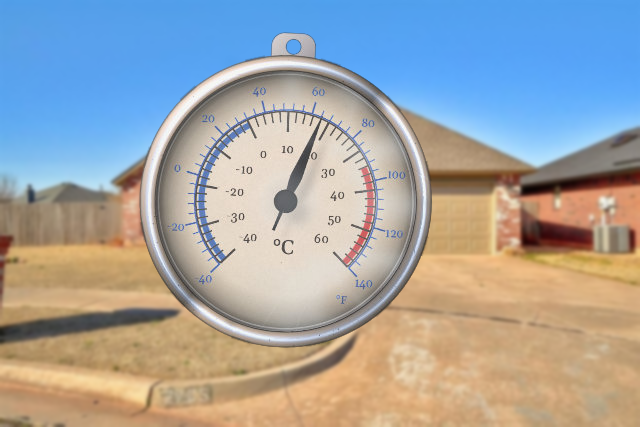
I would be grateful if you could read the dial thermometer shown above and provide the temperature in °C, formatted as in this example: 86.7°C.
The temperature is 18°C
